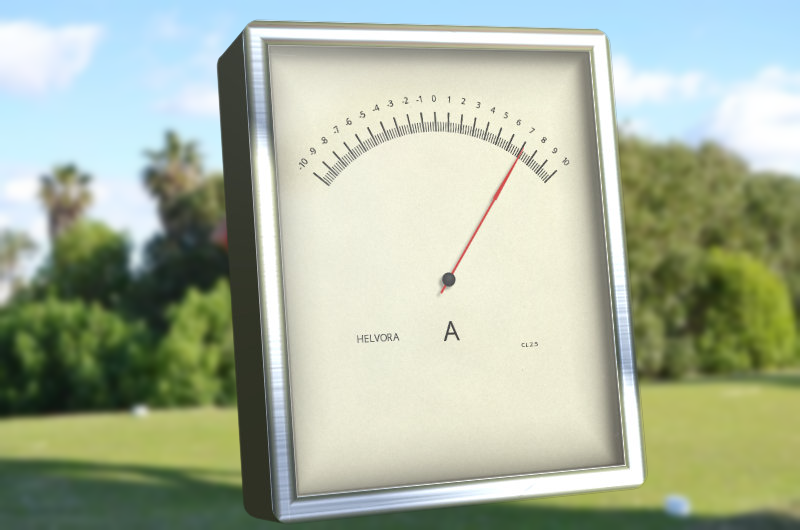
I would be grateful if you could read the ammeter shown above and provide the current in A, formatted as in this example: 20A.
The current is 7A
